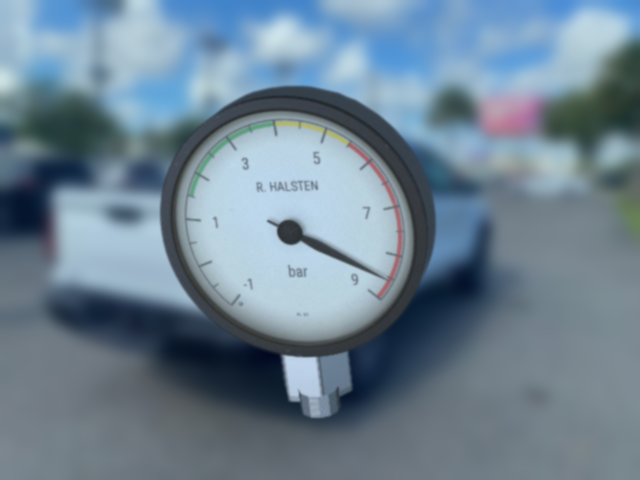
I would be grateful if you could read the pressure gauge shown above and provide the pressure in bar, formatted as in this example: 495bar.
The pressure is 8.5bar
